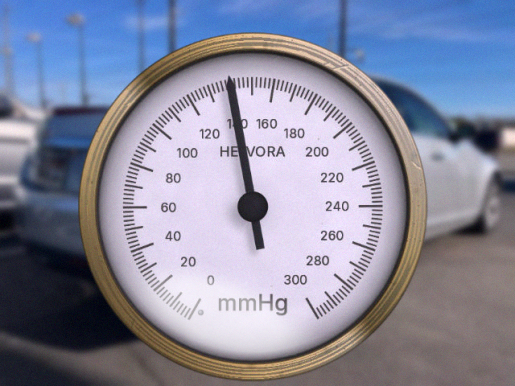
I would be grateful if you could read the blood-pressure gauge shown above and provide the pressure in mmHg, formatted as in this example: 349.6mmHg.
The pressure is 140mmHg
